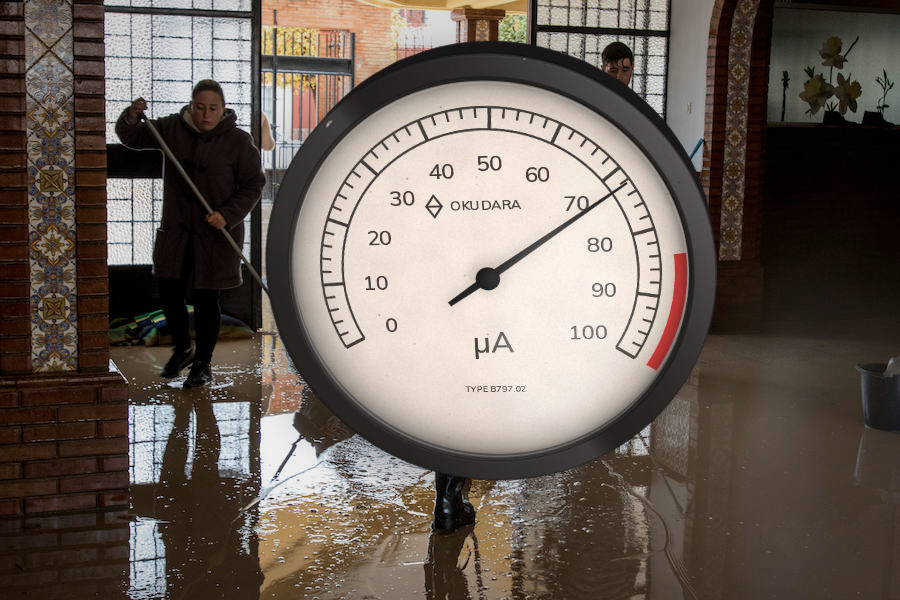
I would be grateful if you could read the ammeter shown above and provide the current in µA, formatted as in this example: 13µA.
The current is 72µA
